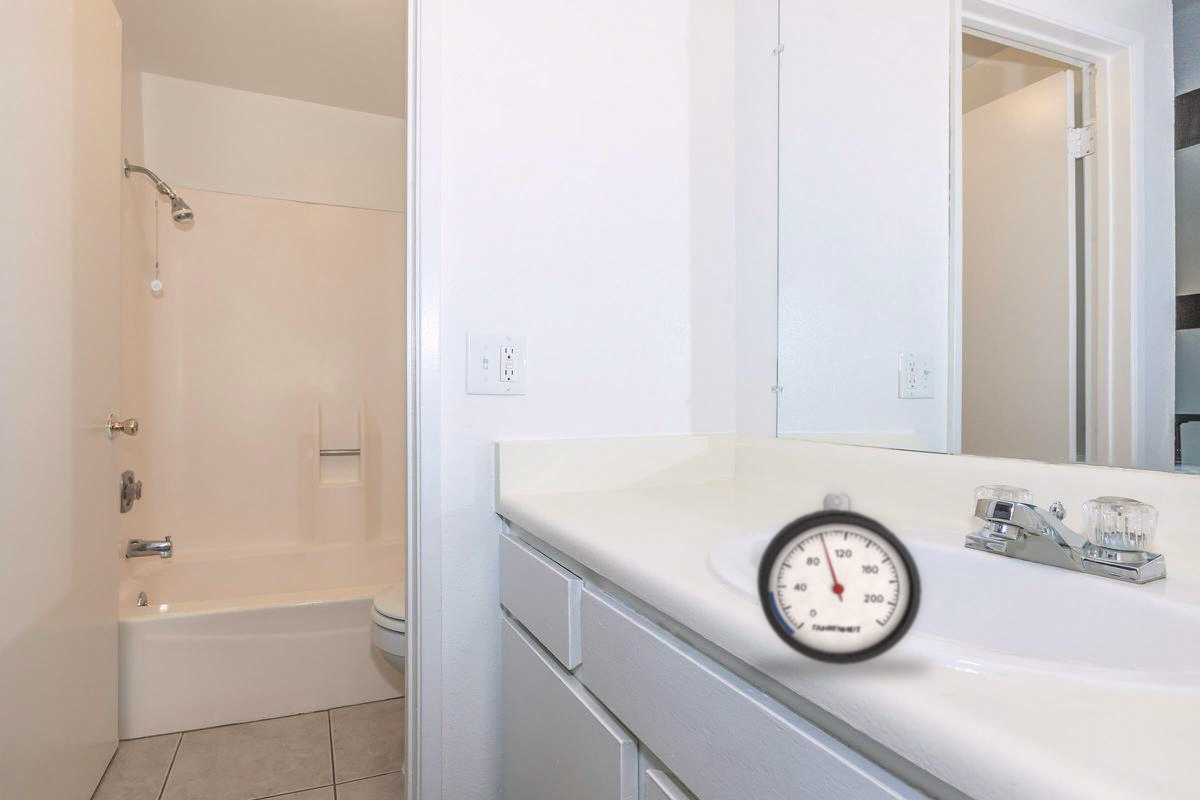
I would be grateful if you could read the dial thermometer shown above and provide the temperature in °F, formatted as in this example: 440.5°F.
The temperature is 100°F
